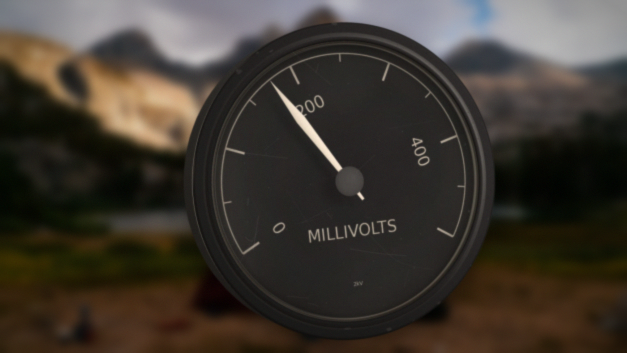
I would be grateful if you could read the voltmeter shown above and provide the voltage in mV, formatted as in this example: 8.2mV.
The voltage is 175mV
